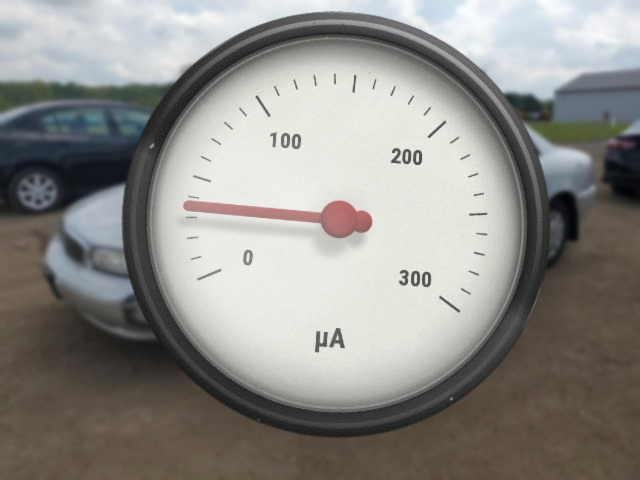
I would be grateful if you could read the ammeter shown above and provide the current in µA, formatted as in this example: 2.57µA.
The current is 35µA
